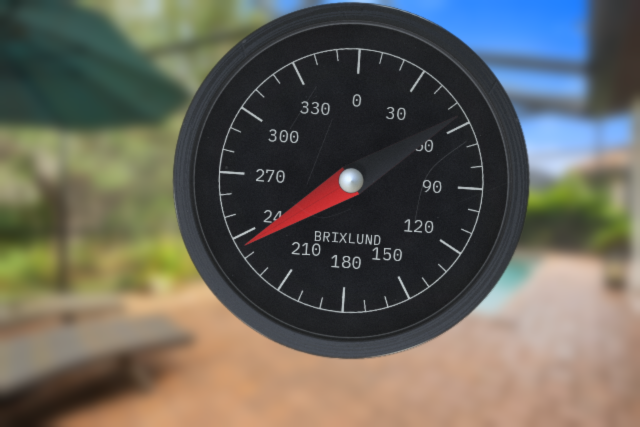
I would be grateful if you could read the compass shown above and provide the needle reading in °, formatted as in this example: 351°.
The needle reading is 235°
